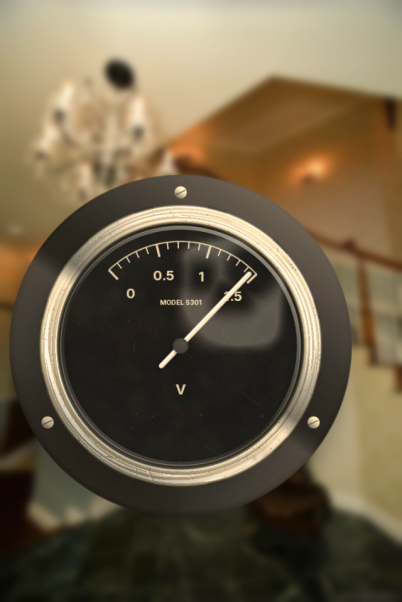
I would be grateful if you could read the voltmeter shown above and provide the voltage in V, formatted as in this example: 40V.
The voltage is 1.45V
